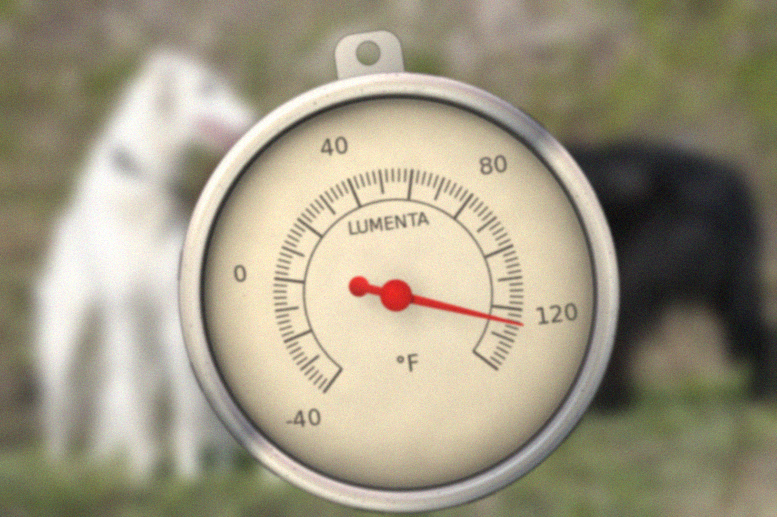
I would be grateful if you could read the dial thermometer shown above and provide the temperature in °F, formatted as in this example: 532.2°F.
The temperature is 124°F
